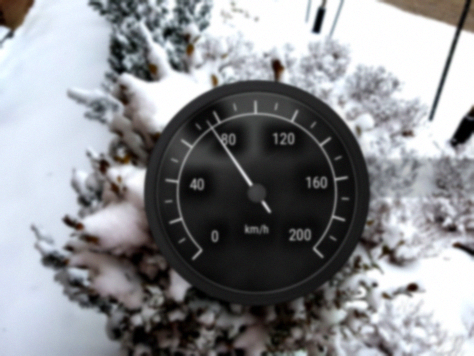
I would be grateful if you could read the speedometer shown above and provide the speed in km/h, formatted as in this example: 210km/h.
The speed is 75km/h
